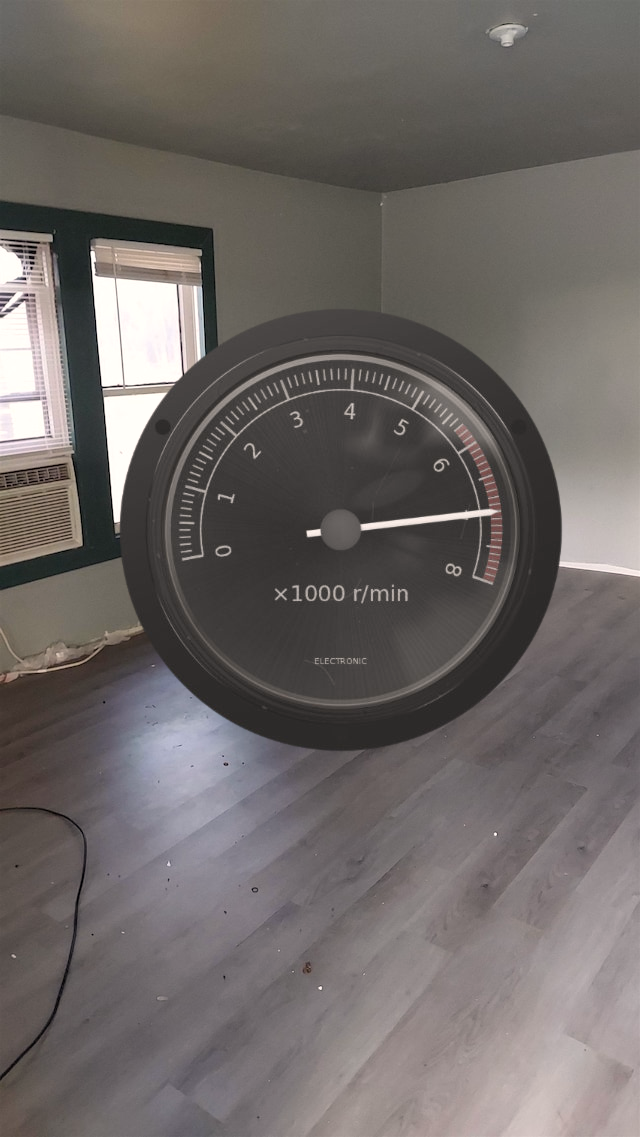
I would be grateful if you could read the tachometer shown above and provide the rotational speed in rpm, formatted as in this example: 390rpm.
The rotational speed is 7000rpm
